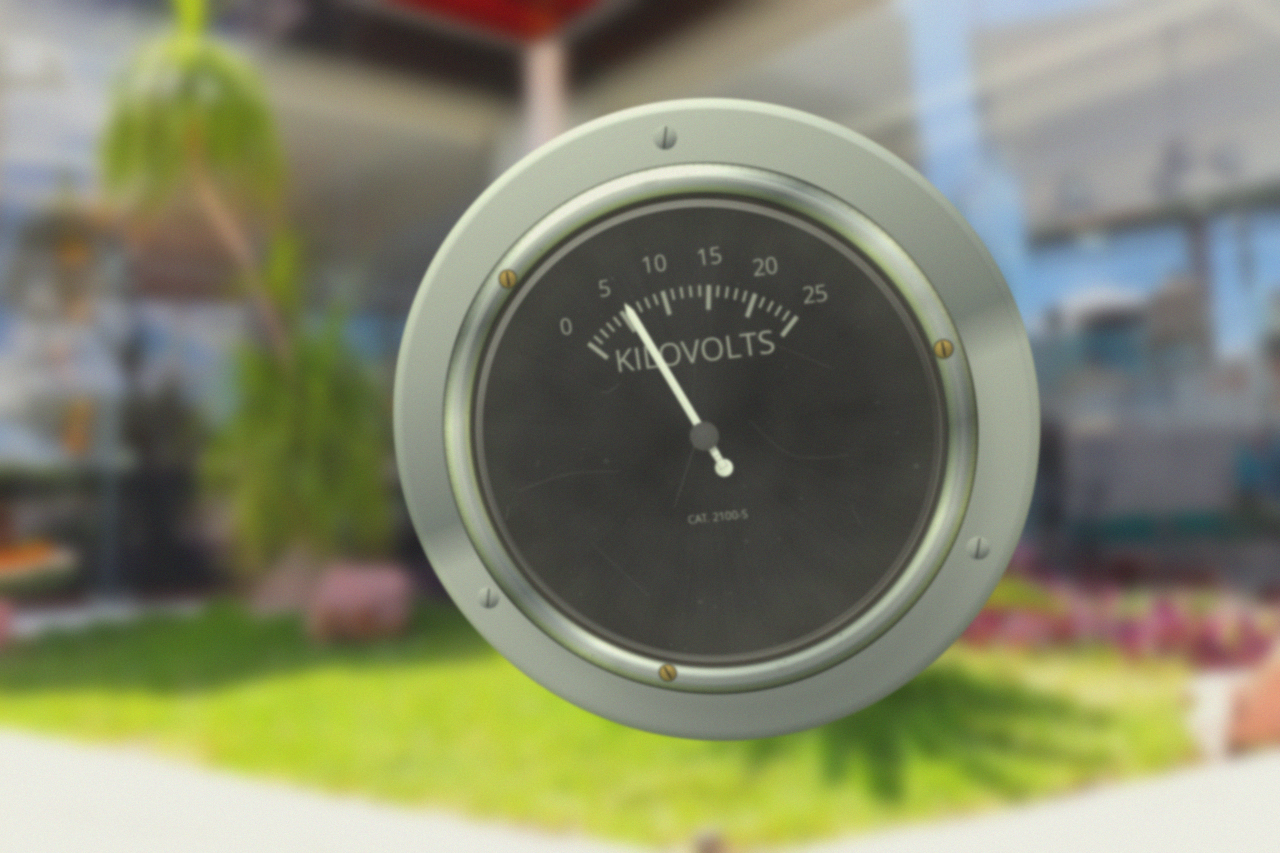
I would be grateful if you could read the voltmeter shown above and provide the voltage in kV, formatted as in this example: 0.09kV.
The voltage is 6kV
